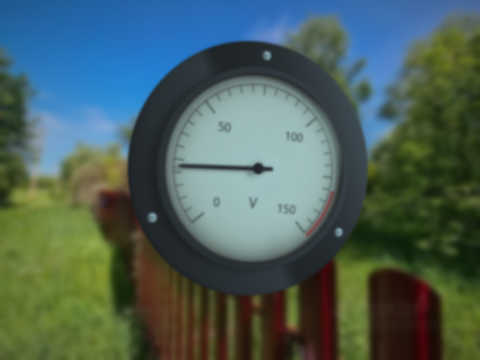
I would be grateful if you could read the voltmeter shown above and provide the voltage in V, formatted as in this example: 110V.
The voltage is 22.5V
